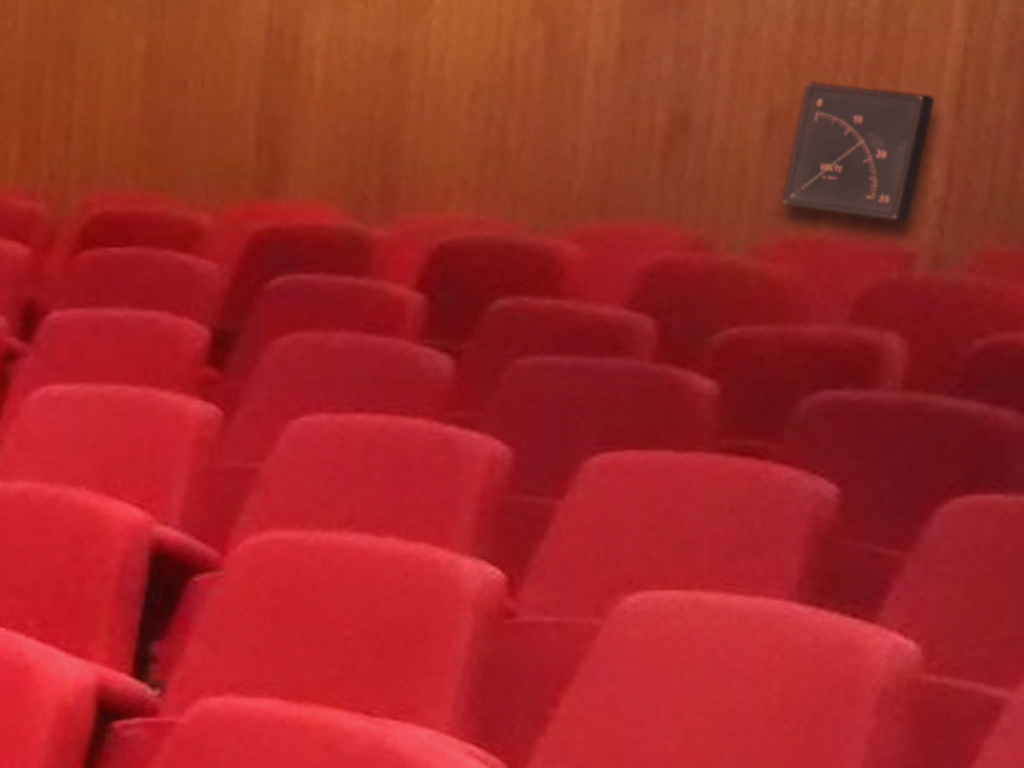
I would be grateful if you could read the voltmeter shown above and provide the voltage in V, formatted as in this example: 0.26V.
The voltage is 15V
